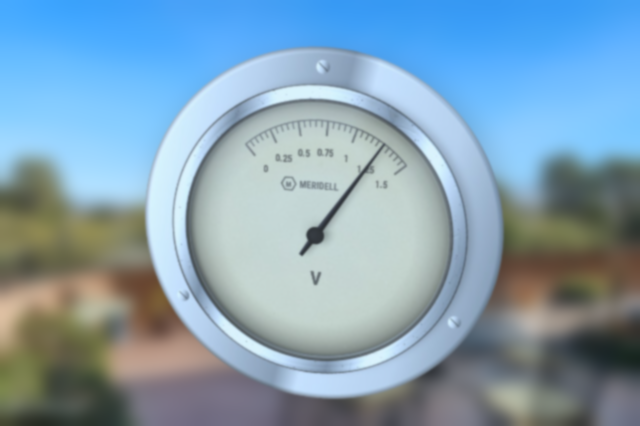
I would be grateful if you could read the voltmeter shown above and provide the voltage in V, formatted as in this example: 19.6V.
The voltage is 1.25V
